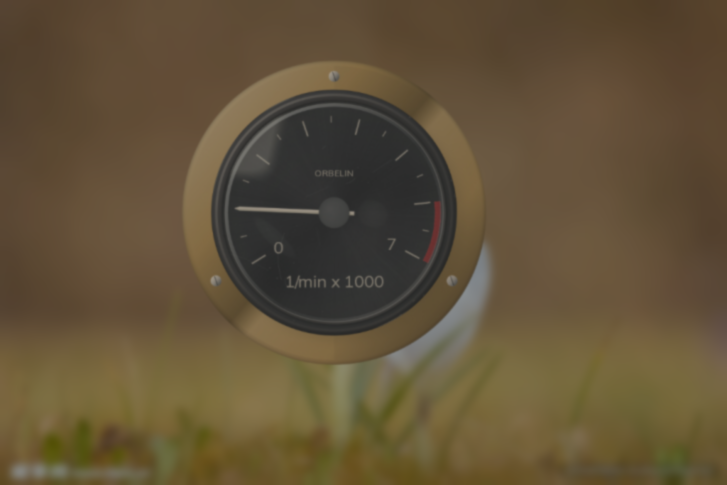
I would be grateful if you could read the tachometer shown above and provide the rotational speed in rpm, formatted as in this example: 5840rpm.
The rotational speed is 1000rpm
